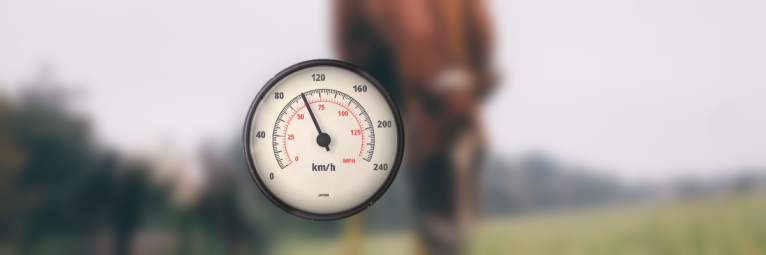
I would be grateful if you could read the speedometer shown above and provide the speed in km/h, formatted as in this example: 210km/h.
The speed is 100km/h
